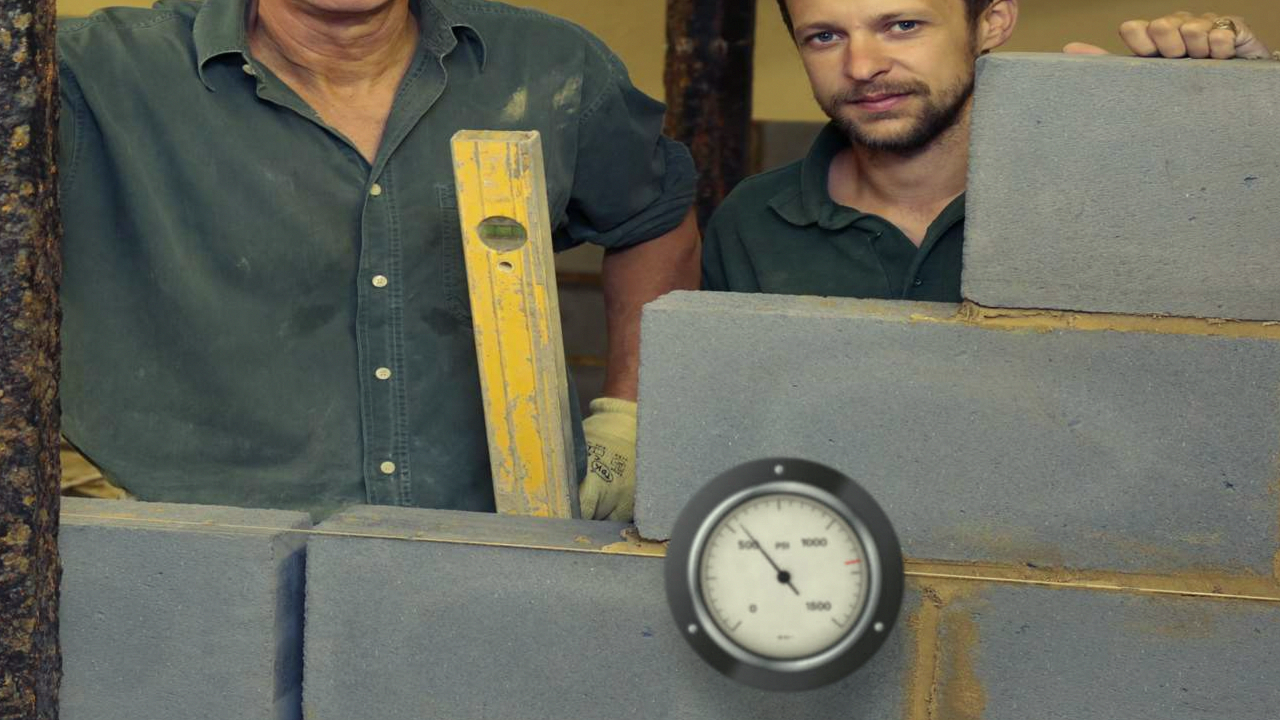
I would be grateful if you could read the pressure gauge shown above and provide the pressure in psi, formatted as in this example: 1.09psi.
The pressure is 550psi
